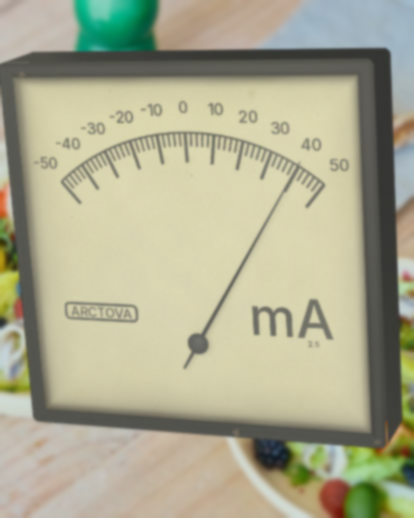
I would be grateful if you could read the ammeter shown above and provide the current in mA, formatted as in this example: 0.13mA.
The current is 40mA
